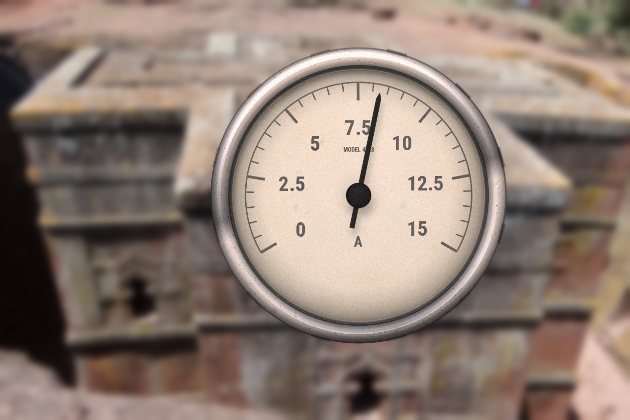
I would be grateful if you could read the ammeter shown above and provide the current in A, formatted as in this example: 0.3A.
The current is 8.25A
